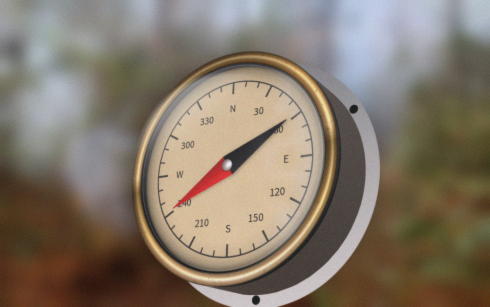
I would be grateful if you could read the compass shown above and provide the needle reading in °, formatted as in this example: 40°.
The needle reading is 240°
